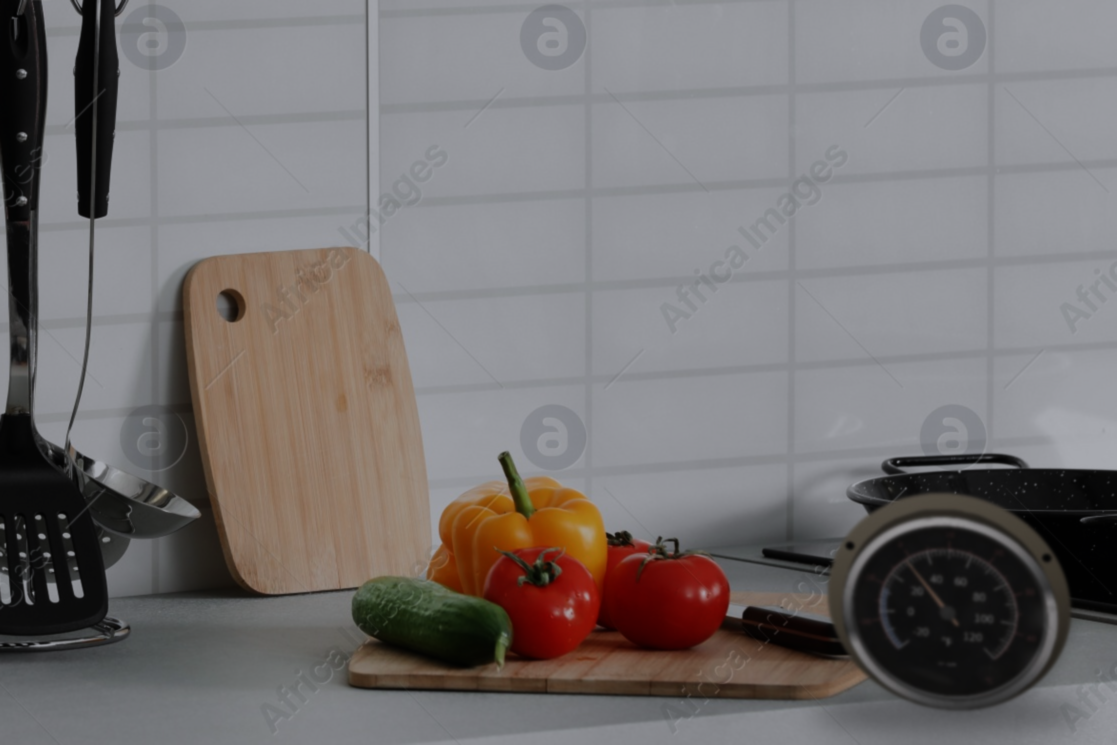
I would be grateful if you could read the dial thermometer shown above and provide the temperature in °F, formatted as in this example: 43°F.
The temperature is 30°F
